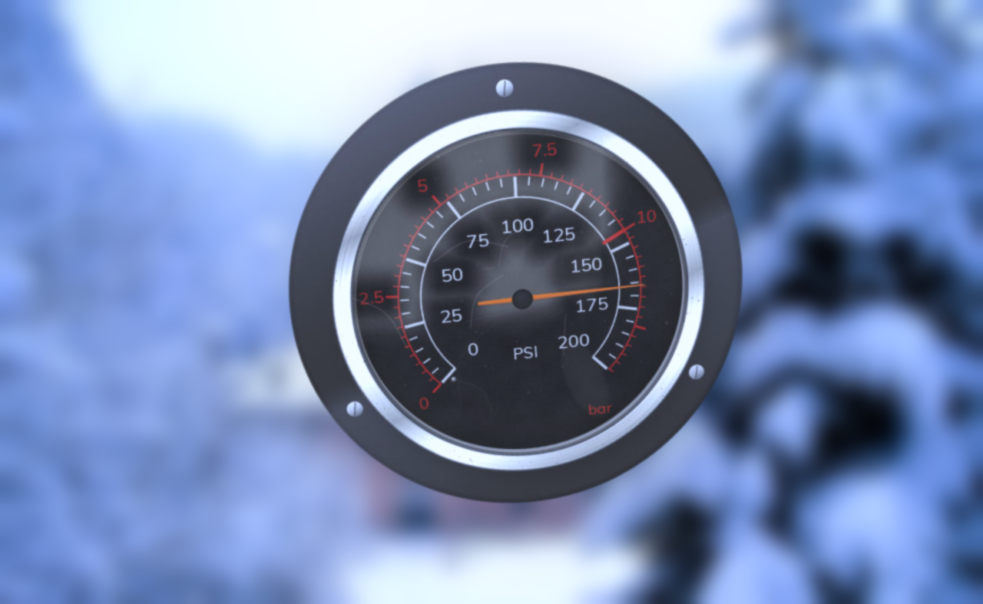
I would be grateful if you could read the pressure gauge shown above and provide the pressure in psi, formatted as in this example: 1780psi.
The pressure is 165psi
